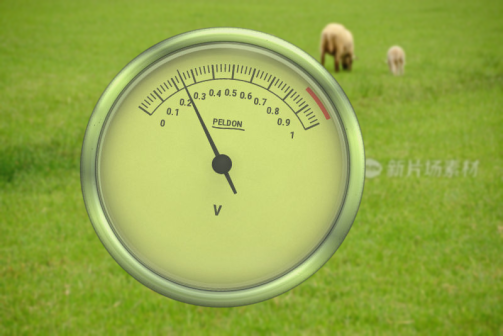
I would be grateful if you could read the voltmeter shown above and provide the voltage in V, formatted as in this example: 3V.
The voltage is 0.24V
